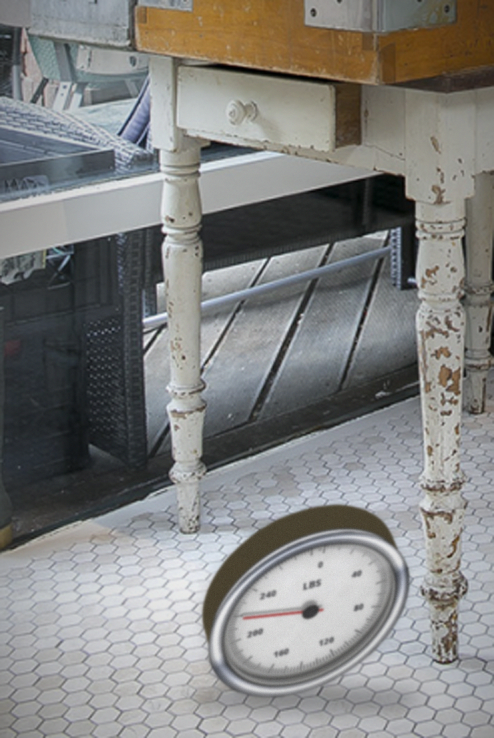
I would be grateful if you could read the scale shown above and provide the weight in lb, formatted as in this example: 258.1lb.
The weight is 220lb
